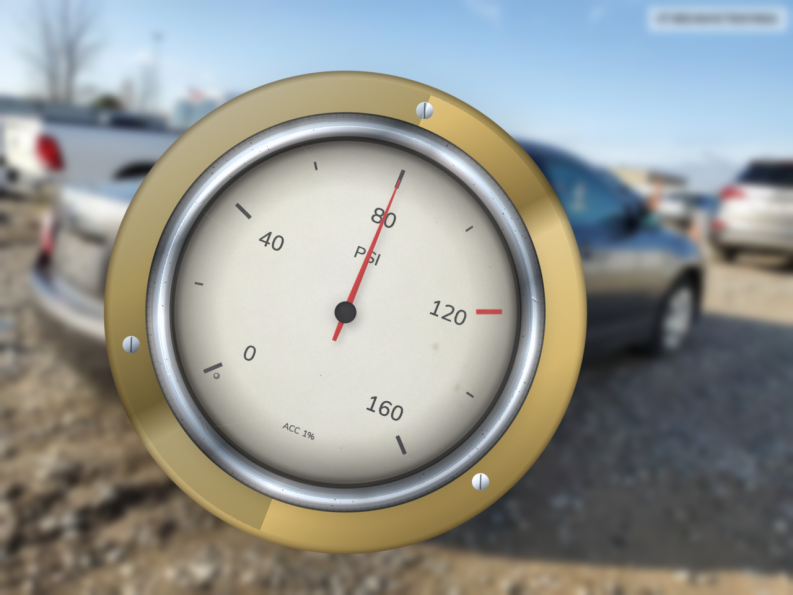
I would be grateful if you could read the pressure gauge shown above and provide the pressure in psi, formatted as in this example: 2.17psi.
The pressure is 80psi
